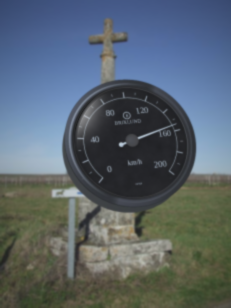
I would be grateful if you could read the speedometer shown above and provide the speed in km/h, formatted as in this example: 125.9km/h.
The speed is 155km/h
